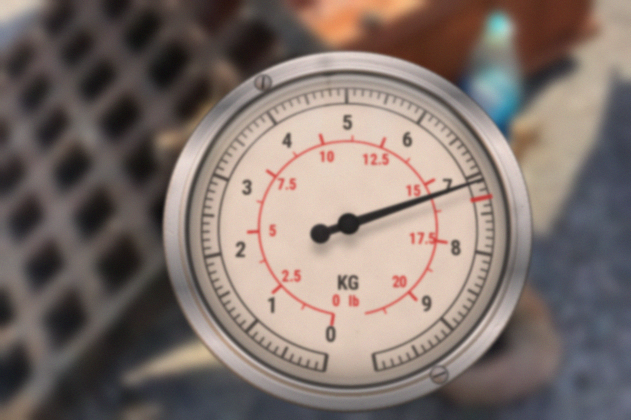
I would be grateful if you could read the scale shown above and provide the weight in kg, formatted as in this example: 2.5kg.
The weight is 7.1kg
